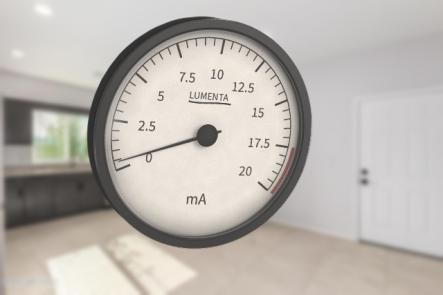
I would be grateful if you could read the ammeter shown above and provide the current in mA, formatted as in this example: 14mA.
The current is 0.5mA
